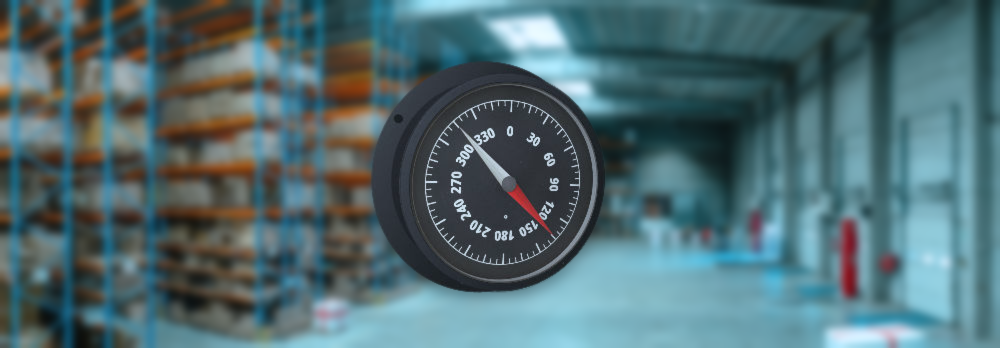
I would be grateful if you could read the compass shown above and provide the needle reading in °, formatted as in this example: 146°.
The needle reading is 135°
